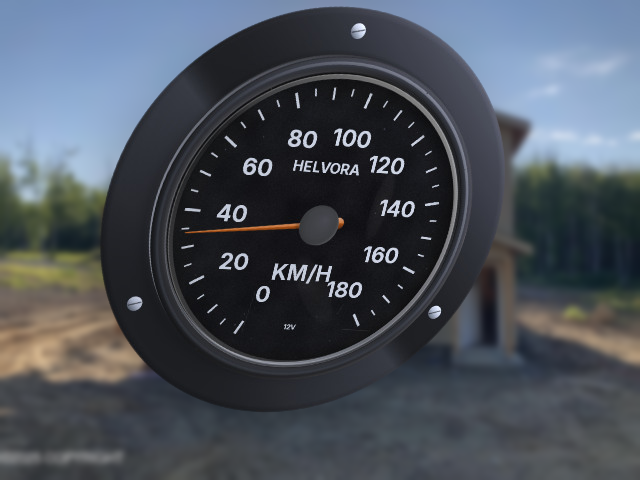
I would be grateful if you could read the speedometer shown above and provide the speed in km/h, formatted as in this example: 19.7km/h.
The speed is 35km/h
